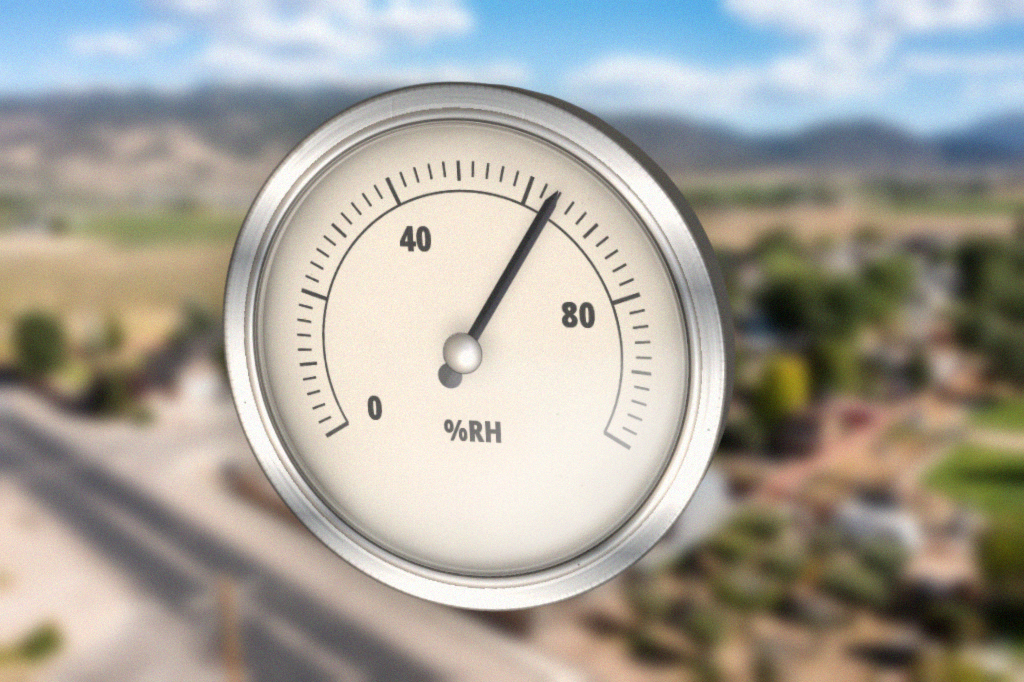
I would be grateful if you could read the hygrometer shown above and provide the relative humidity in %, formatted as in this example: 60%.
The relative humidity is 64%
